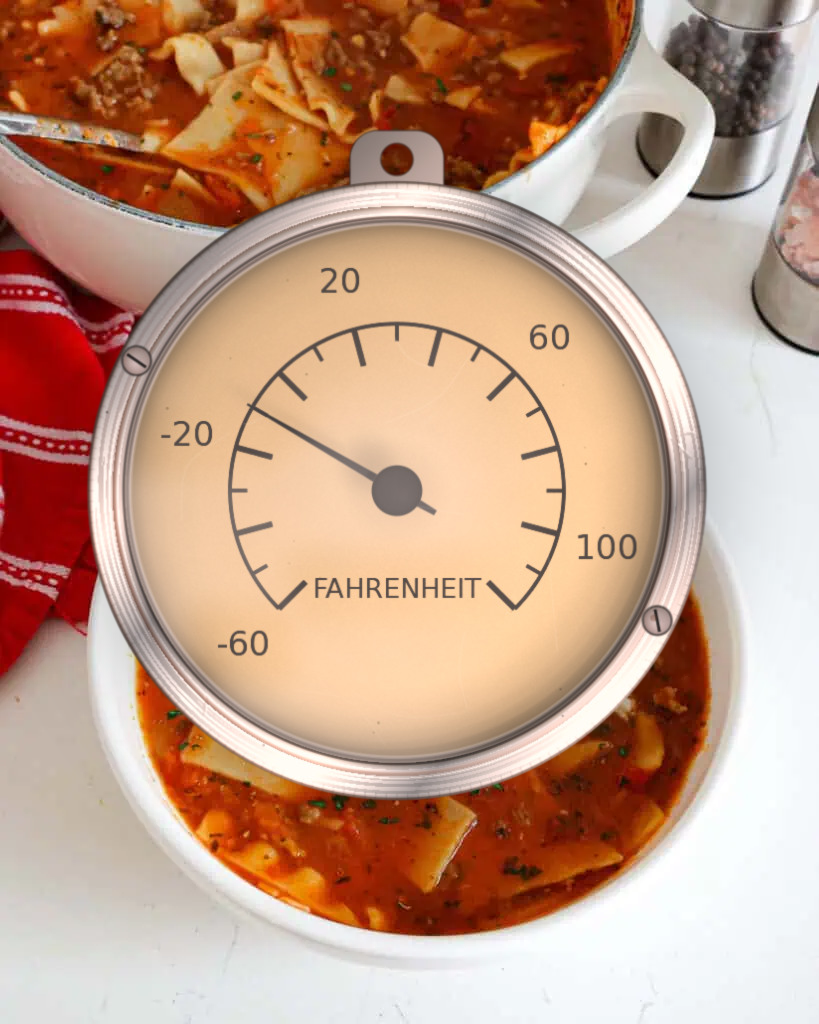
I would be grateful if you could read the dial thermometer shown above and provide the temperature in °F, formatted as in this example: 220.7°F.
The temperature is -10°F
